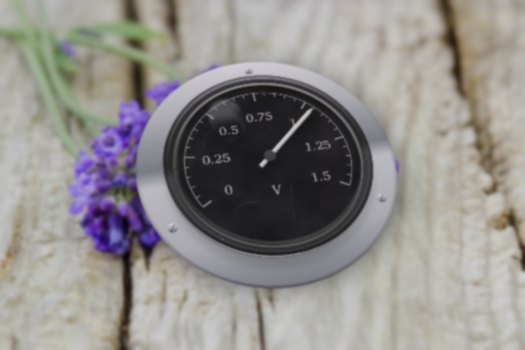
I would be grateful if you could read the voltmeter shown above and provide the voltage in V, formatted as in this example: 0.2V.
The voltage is 1.05V
